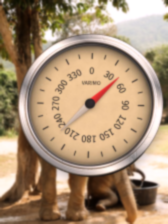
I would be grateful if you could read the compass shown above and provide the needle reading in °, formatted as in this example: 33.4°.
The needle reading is 45°
